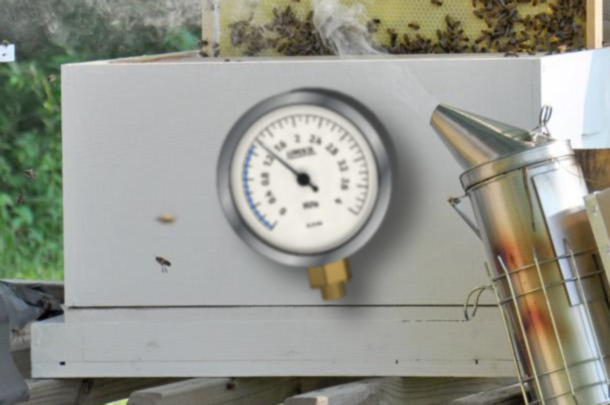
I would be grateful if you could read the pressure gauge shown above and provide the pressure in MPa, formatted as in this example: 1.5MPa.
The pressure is 1.4MPa
